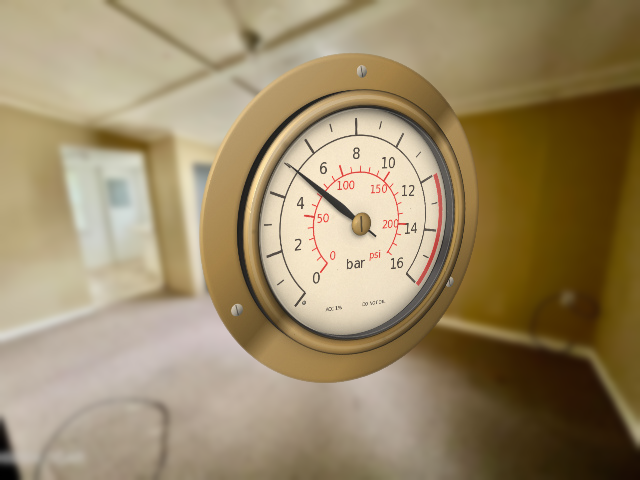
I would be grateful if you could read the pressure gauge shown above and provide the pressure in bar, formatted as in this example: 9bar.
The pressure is 5bar
